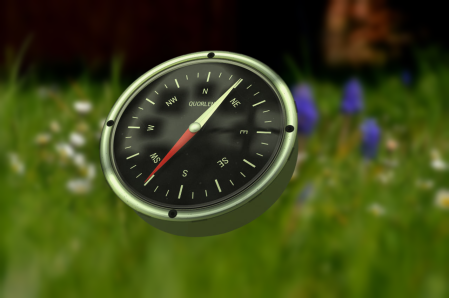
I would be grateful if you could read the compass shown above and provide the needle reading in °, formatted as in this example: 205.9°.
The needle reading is 210°
